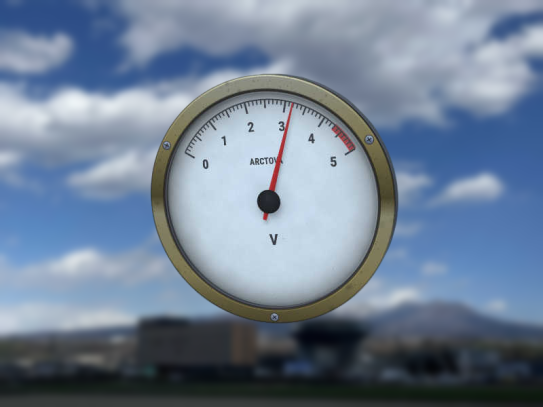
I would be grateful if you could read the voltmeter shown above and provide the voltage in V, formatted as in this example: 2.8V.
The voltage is 3.2V
